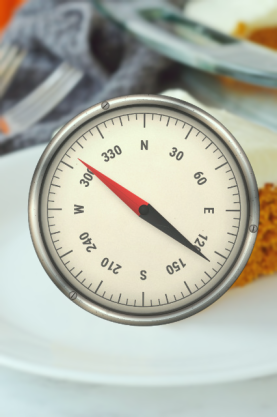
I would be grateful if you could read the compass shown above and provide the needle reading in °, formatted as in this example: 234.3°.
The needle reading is 307.5°
